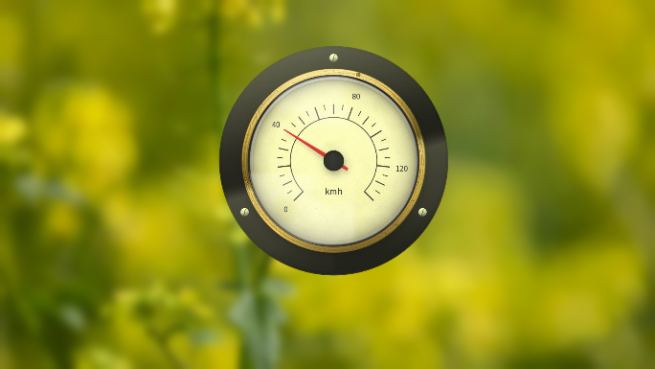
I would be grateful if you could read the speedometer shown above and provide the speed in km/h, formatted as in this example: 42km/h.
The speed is 40km/h
